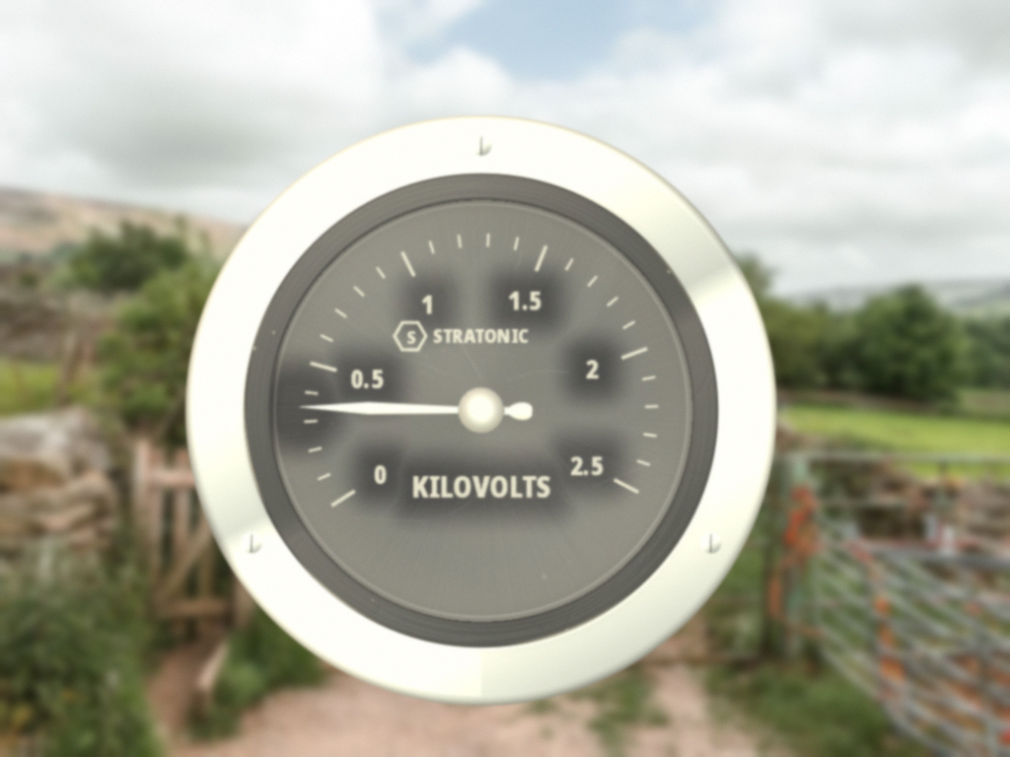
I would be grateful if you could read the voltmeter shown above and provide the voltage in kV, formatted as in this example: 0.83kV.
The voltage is 0.35kV
